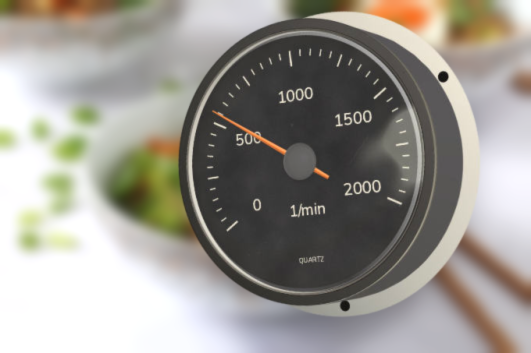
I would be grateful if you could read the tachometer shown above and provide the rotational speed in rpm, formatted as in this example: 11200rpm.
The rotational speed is 550rpm
